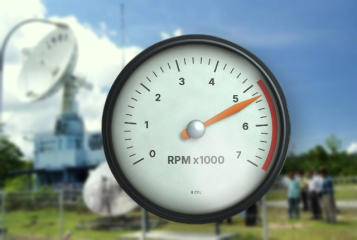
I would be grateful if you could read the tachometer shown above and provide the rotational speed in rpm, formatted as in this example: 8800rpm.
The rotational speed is 5300rpm
